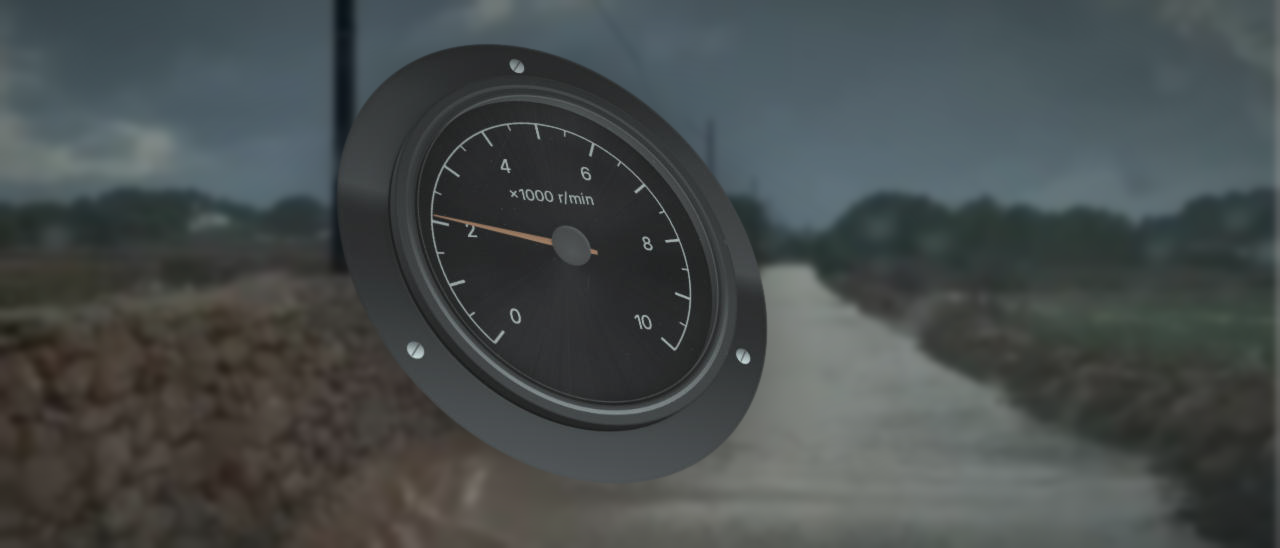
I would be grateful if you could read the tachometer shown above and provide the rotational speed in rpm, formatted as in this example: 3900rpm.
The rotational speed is 2000rpm
